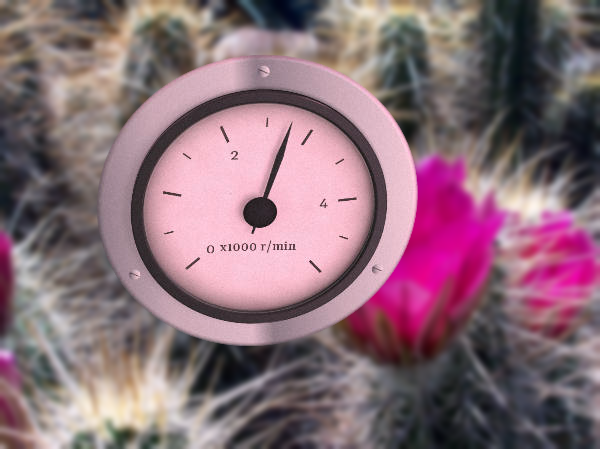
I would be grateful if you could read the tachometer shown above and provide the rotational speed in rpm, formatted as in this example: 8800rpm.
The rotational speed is 2750rpm
